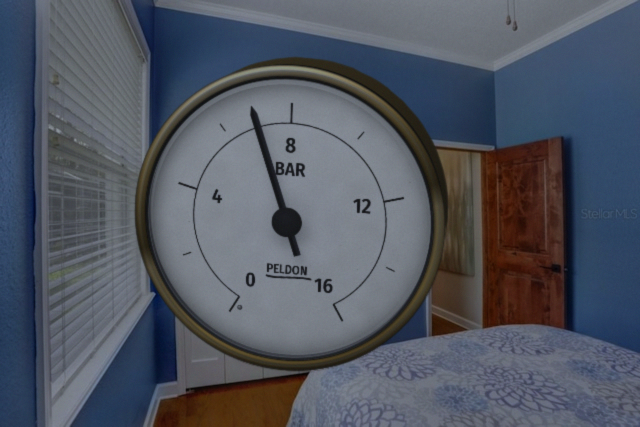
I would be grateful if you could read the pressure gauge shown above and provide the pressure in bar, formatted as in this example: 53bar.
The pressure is 7bar
